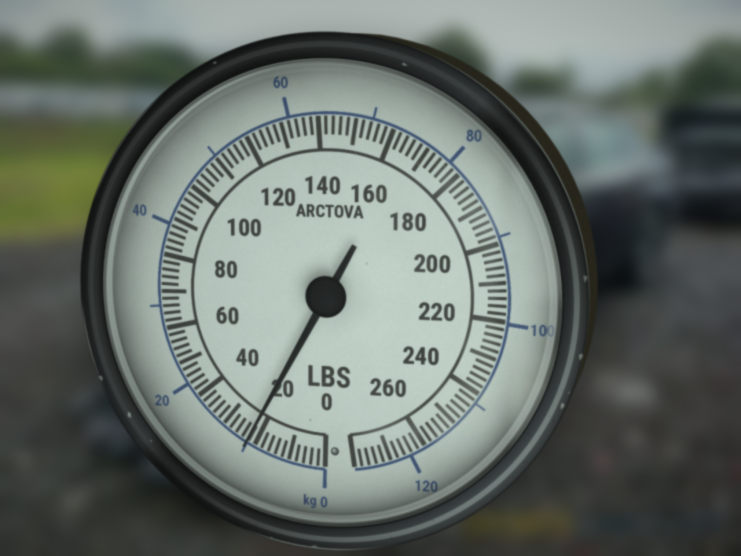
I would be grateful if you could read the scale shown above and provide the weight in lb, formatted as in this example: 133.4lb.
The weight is 22lb
